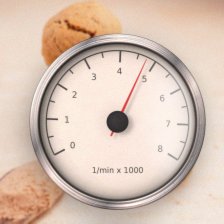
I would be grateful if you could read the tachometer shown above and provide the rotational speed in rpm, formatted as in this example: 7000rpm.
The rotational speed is 4750rpm
